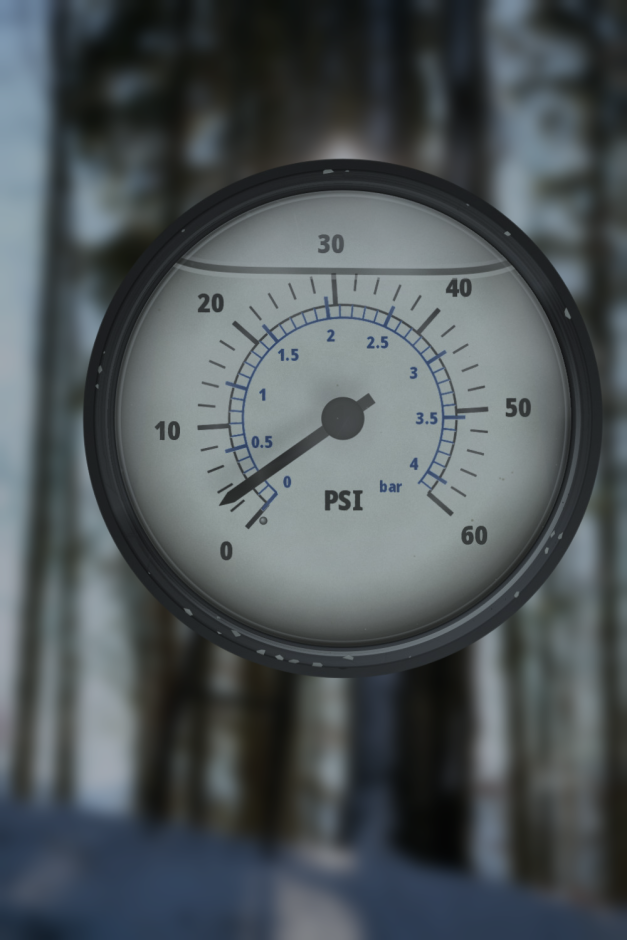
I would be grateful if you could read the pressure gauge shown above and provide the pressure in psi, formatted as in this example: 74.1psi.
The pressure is 3psi
